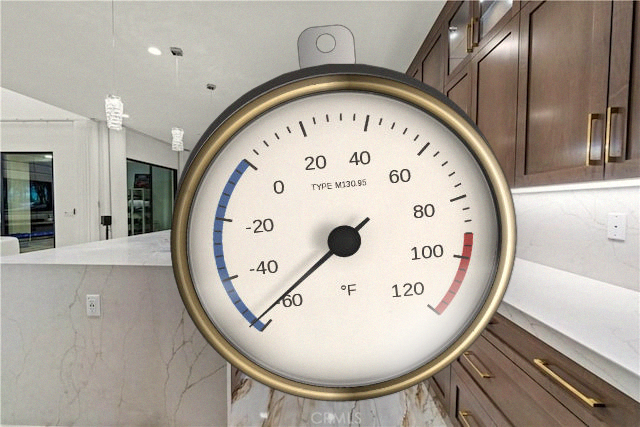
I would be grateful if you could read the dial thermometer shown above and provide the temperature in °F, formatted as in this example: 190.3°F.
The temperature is -56°F
